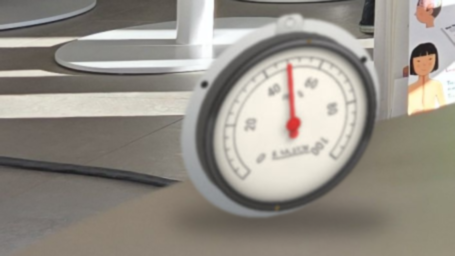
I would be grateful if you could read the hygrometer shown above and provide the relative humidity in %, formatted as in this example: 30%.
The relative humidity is 48%
